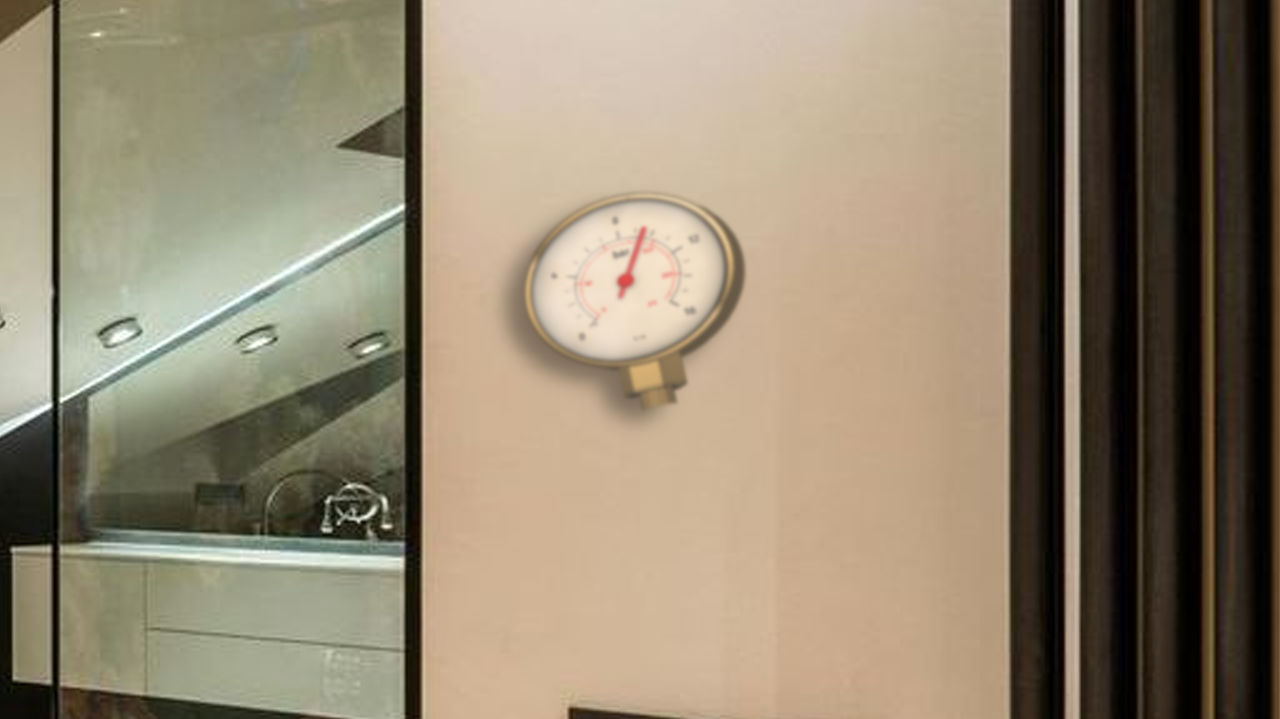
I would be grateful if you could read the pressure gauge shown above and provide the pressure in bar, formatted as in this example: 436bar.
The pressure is 9.5bar
